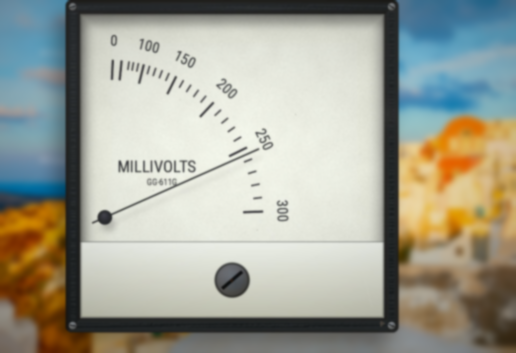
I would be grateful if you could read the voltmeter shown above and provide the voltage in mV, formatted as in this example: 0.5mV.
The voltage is 255mV
